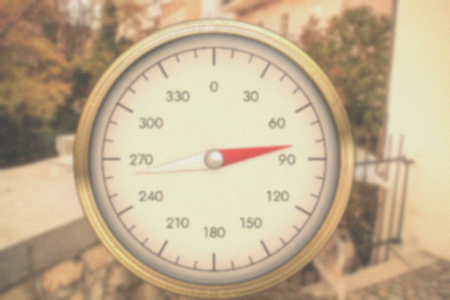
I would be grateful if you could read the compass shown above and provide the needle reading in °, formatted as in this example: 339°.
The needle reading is 80°
